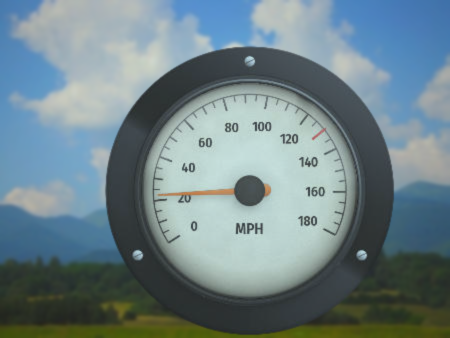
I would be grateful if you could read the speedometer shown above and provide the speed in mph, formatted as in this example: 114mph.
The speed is 22.5mph
